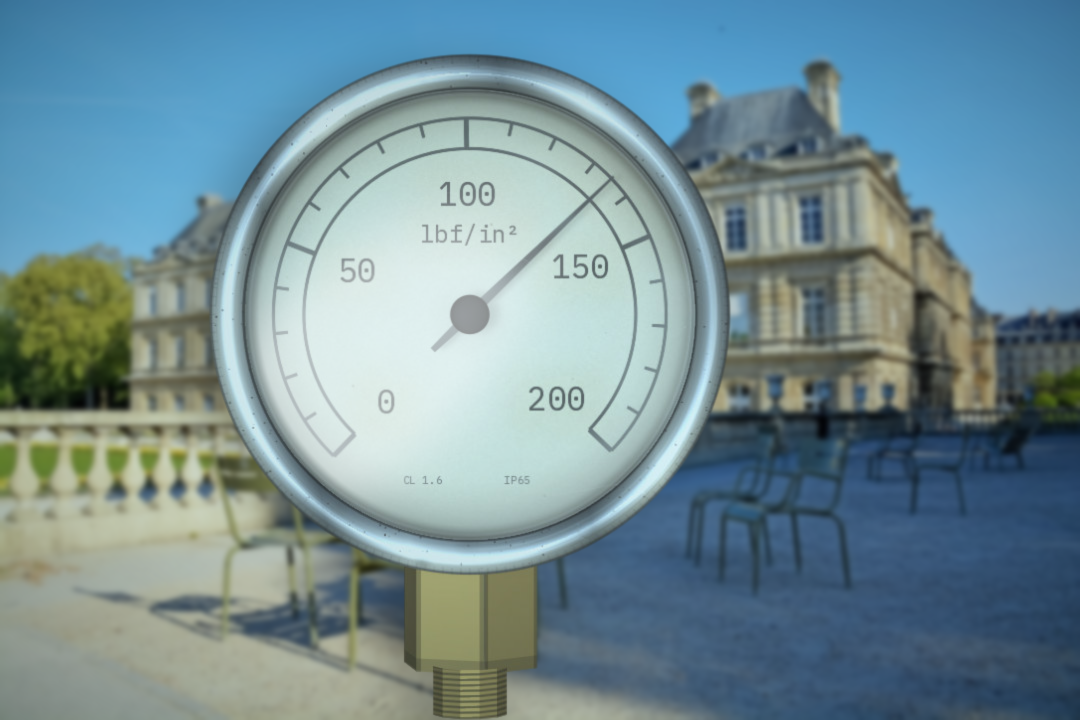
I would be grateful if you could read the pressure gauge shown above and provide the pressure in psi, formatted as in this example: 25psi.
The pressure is 135psi
